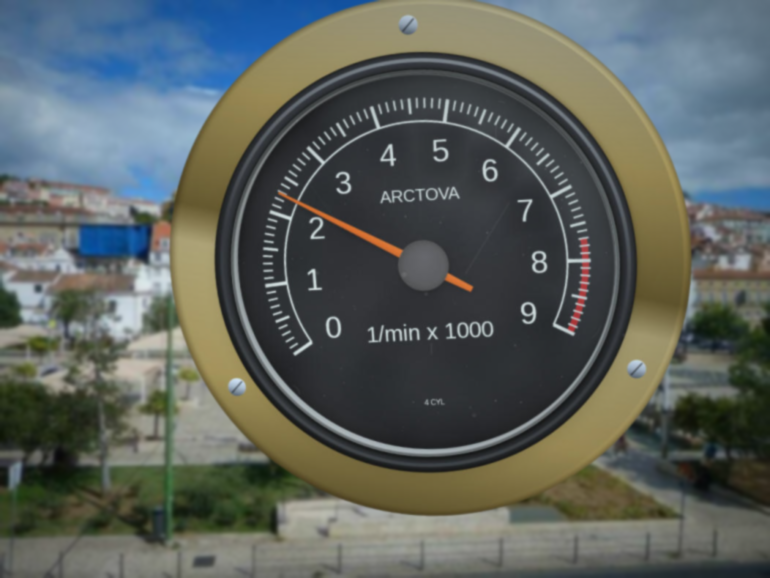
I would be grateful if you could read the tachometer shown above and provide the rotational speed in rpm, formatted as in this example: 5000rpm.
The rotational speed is 2300rpm
